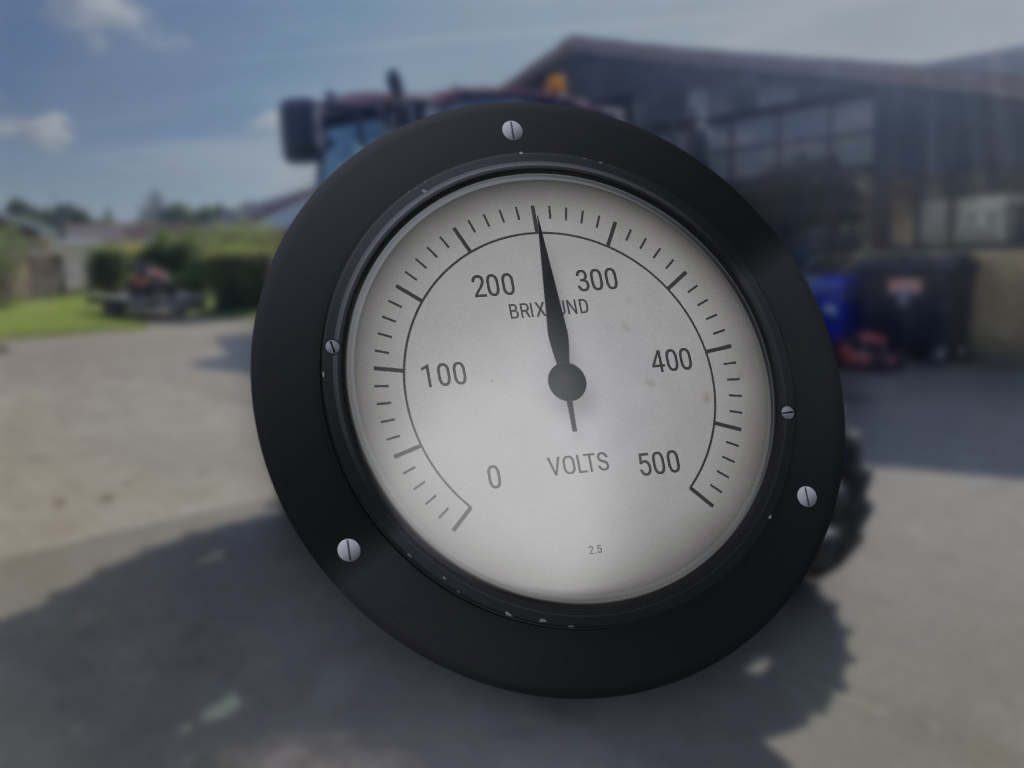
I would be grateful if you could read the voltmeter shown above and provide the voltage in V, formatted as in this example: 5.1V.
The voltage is 250V
